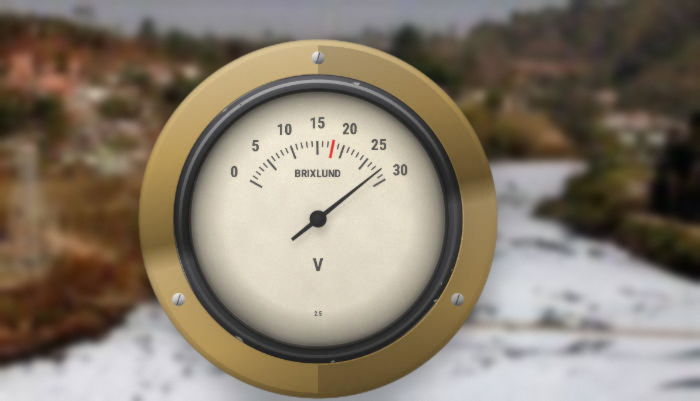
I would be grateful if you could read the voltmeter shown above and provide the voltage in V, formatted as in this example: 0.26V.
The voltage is 28V
